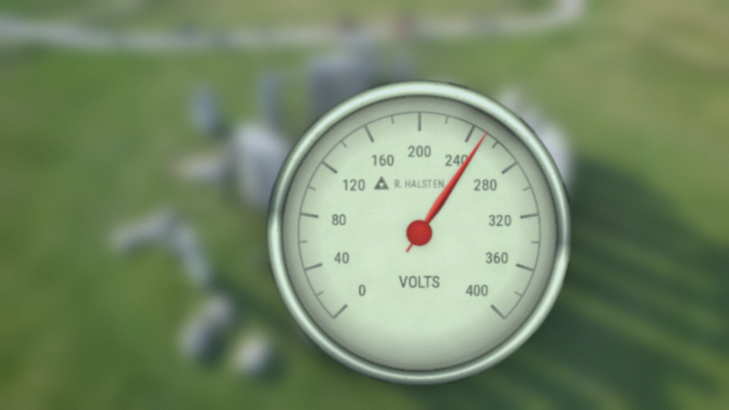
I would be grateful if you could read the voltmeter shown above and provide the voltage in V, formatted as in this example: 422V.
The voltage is 250V
